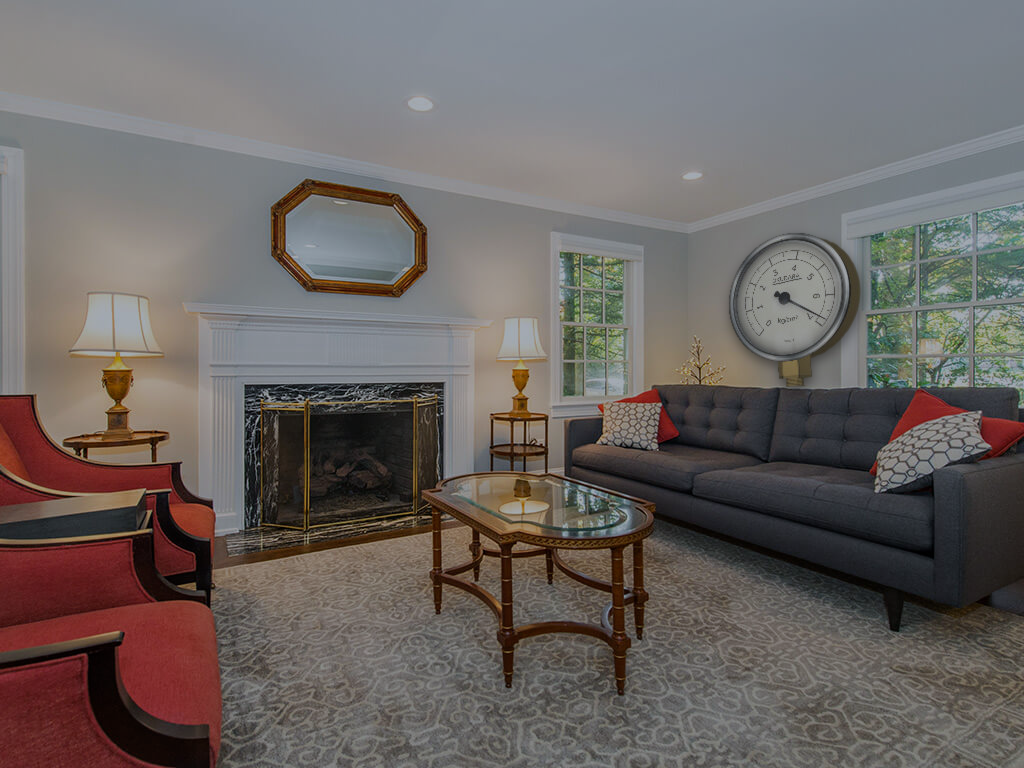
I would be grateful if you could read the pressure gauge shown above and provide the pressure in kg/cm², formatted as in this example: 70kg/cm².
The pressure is 6.75kg/cm²
